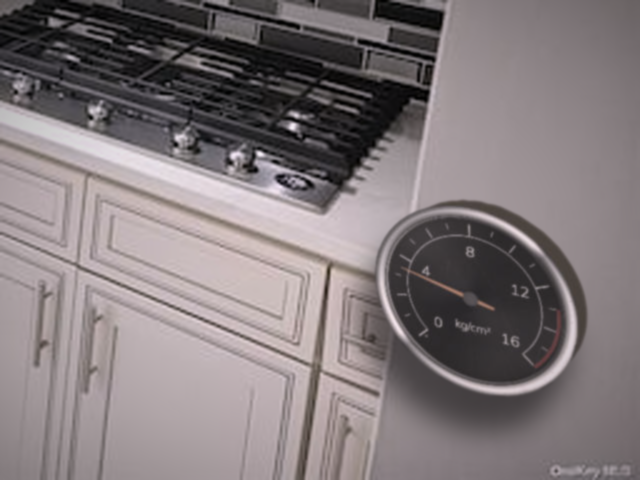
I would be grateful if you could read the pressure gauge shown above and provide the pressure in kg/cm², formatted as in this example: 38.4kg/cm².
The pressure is 3.5kg/cm²
